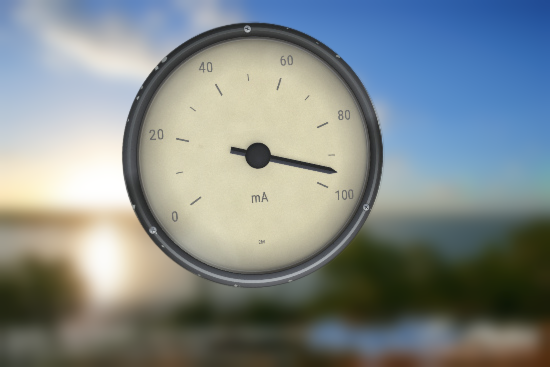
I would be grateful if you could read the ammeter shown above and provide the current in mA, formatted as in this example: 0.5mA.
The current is 95mA
